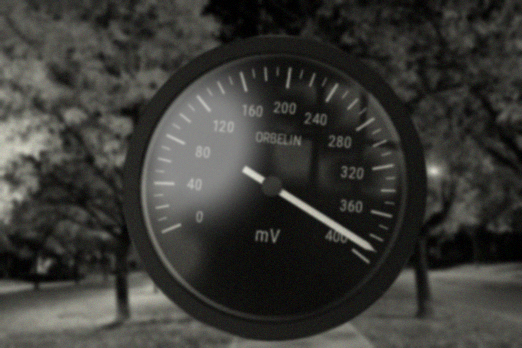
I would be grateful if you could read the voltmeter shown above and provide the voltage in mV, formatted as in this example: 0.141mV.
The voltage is 390mV
